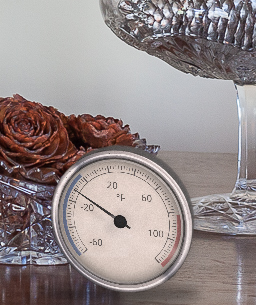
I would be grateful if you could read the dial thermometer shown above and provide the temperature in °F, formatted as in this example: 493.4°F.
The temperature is -10°F
